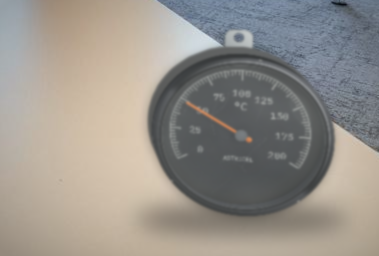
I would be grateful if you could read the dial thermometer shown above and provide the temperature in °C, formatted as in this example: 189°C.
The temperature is 50°C
